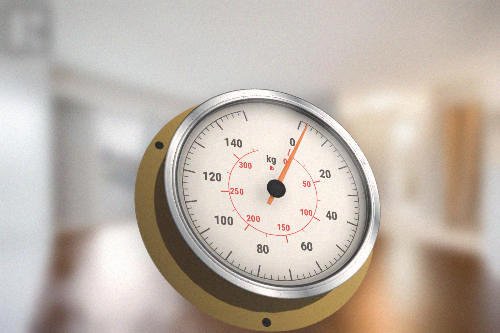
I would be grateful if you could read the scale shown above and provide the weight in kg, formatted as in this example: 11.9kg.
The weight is 2kg
